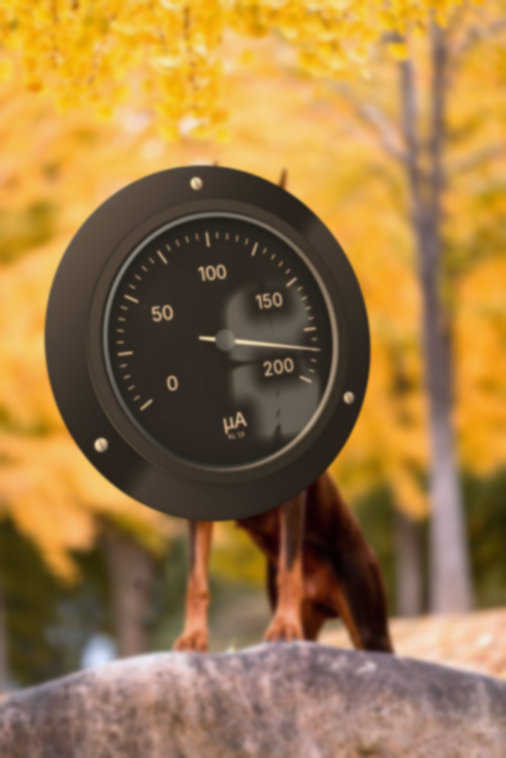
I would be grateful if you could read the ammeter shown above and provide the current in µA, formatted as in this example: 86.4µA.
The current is 185µA
